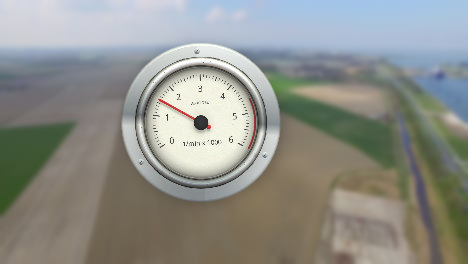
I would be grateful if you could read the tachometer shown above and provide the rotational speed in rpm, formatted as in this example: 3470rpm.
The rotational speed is 1500rpm
